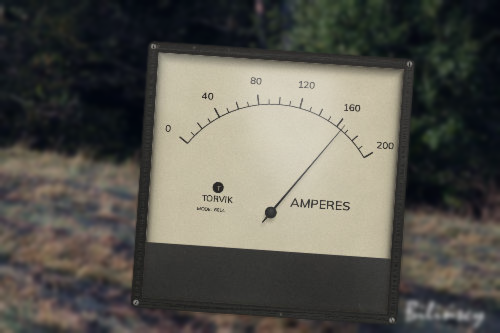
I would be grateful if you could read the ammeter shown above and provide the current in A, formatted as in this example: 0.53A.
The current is 165A
